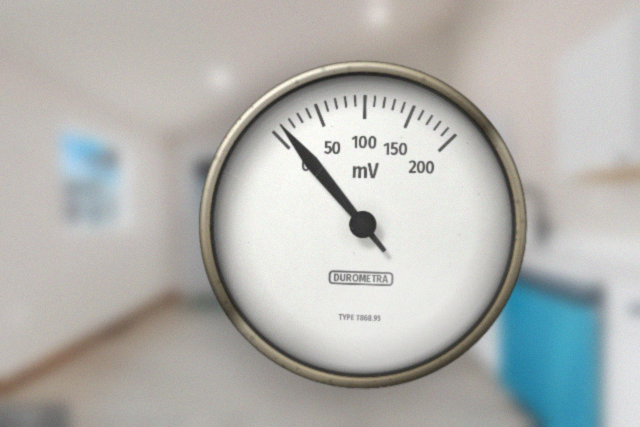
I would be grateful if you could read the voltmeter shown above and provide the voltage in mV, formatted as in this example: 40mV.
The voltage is 10mV
